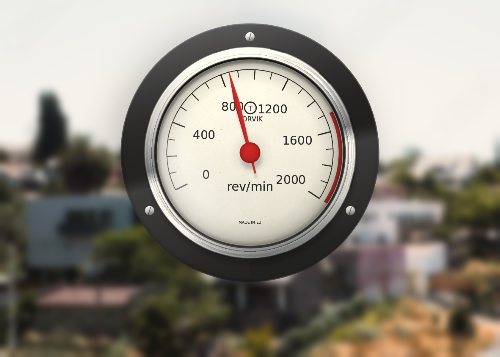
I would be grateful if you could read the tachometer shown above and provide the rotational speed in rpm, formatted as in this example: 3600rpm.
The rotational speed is 850rpm
